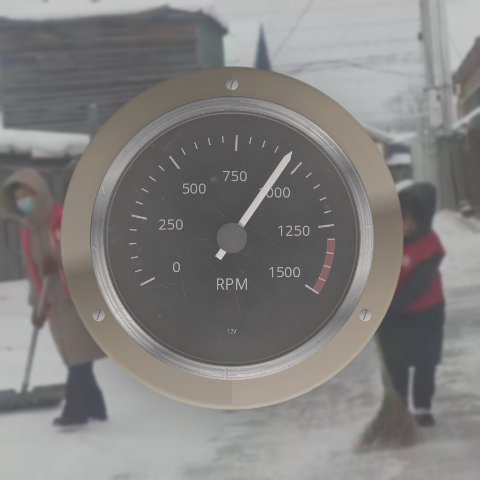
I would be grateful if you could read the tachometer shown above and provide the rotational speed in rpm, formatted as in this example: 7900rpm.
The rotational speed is 950rpm
